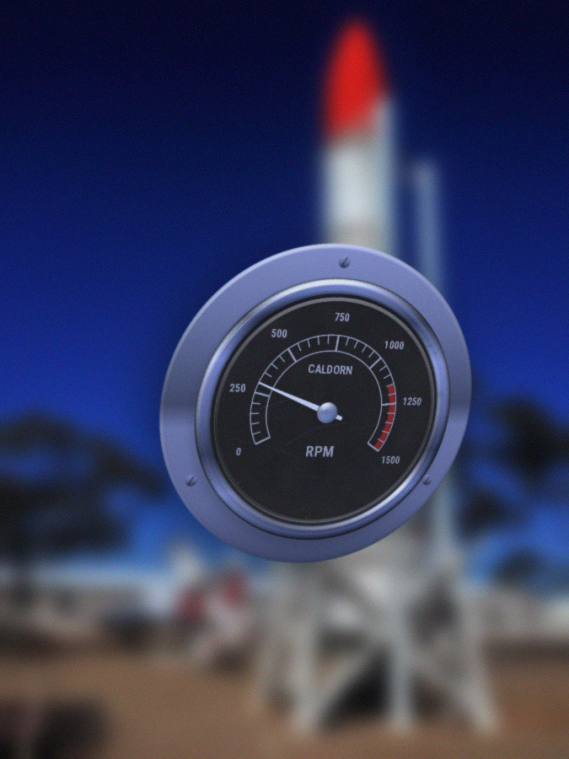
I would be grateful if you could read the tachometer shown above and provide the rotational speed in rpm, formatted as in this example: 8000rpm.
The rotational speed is 300rpm
